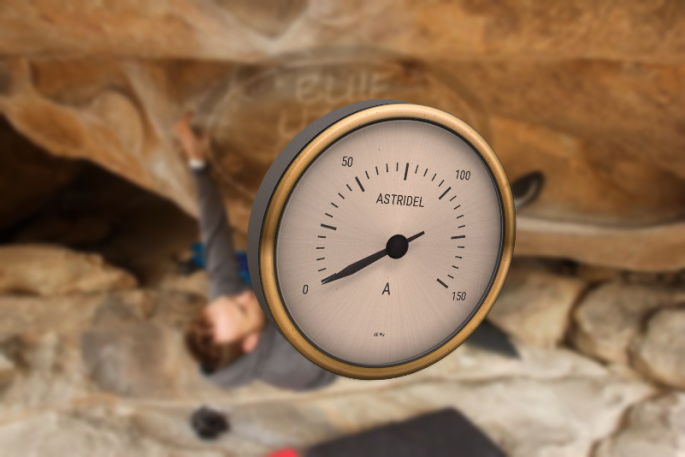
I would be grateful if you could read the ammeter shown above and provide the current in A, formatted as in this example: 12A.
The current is 0A
